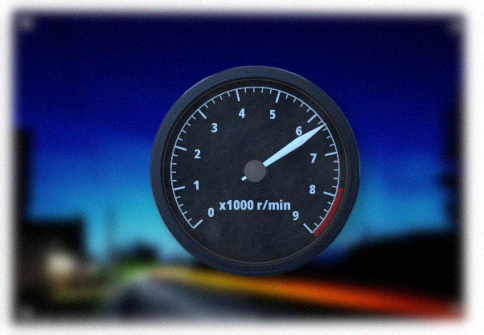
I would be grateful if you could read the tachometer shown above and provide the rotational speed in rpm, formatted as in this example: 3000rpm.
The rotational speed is 6300rpm
